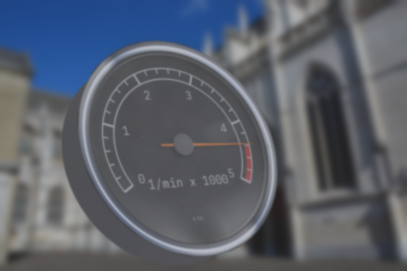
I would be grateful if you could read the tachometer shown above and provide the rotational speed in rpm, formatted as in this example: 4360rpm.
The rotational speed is 4400rpm
